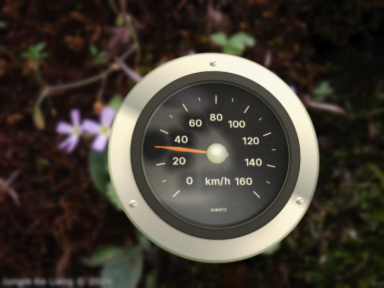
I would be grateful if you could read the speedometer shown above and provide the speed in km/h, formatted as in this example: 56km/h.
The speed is 30km/h
